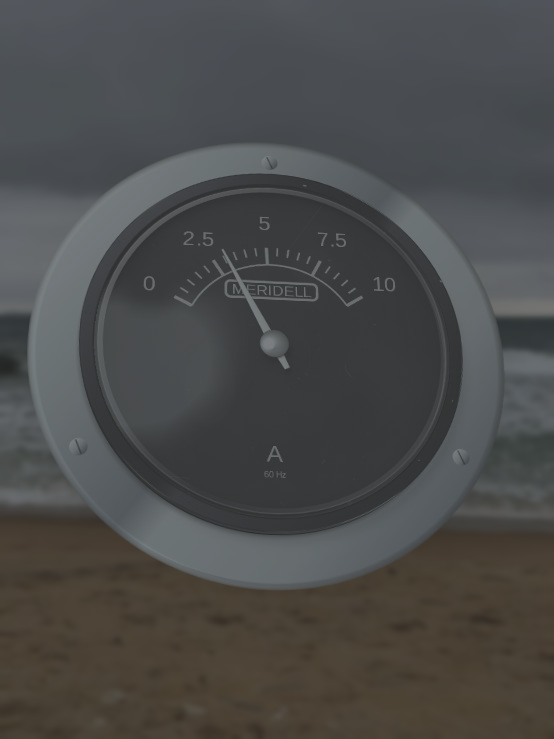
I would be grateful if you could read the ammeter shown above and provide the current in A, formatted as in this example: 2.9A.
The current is 3A
